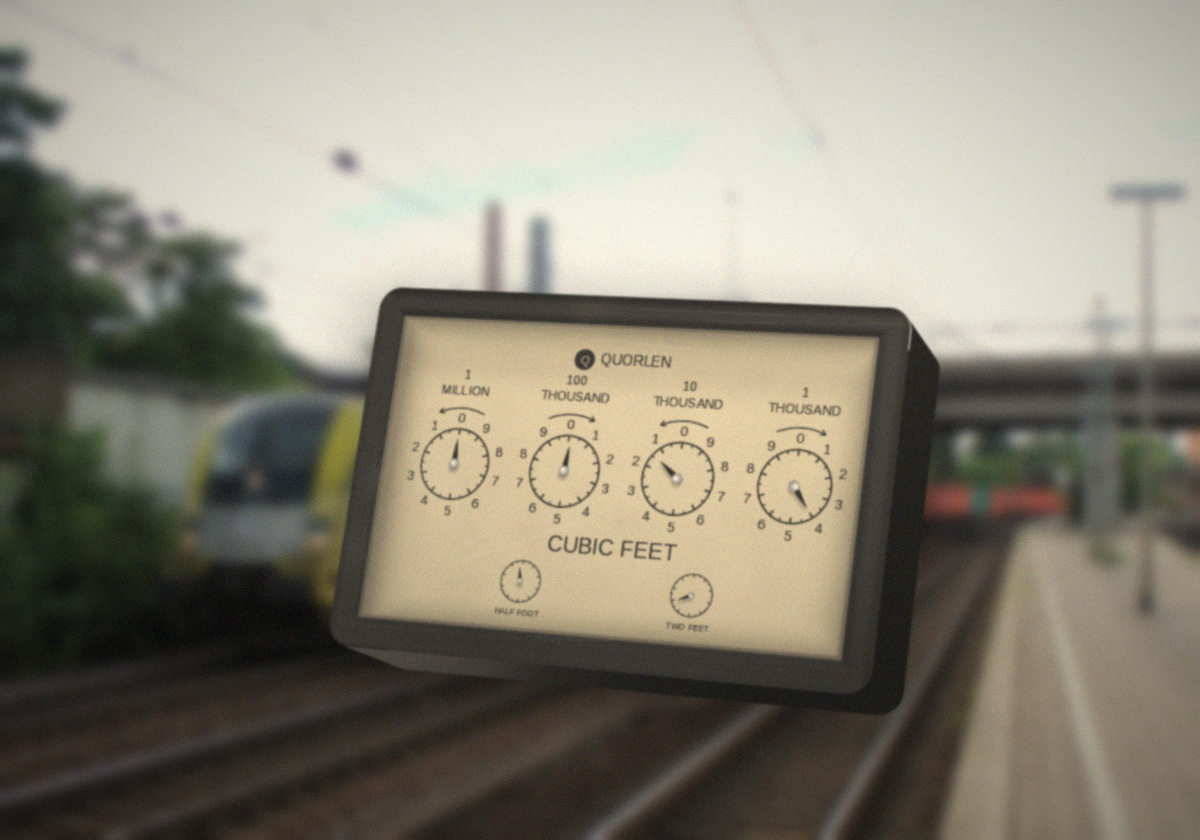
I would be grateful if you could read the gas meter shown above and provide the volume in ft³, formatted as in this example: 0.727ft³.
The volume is 1400ft³
